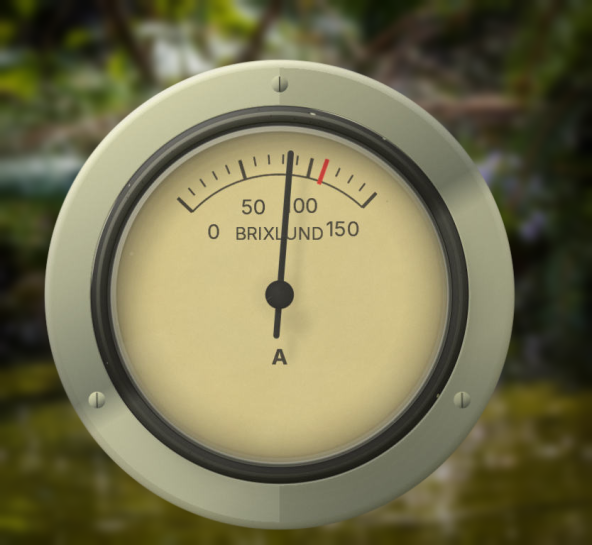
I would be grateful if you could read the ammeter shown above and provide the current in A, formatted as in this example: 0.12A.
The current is 85A
